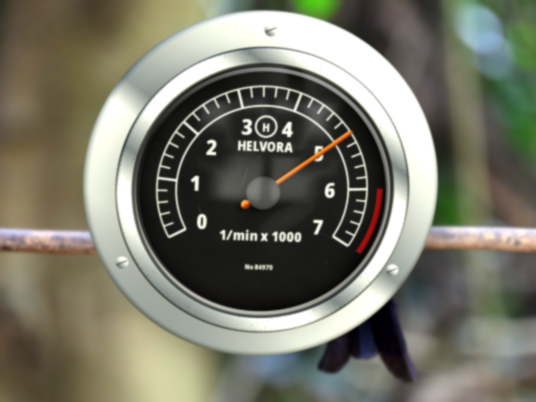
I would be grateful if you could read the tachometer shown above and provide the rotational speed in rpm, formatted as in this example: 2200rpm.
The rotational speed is 5000rpm
